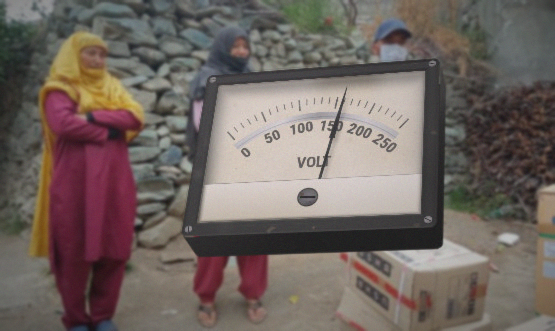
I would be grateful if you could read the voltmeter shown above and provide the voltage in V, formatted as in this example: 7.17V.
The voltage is 160V
